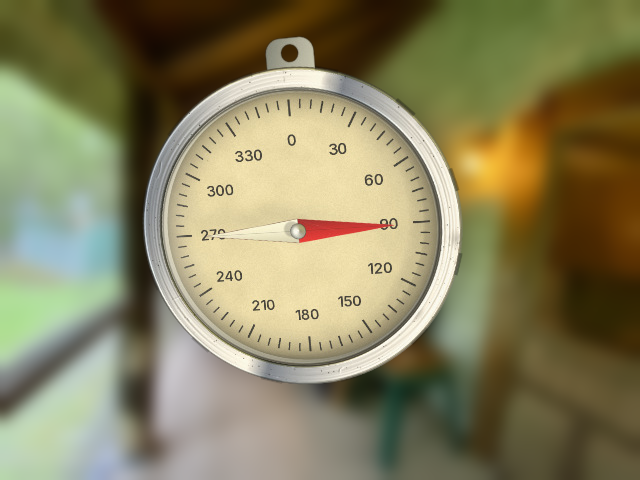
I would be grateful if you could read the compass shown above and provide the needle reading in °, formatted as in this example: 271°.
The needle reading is 90°
